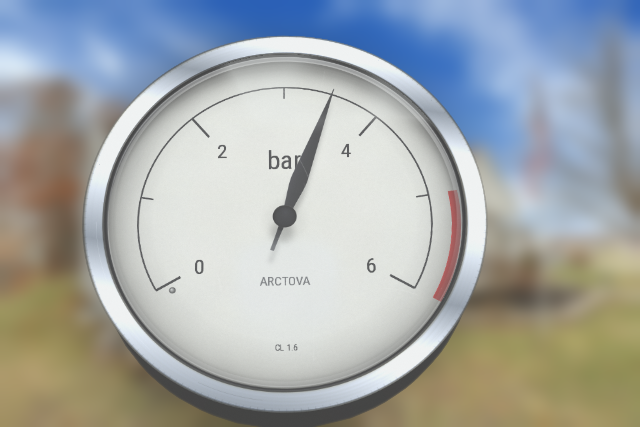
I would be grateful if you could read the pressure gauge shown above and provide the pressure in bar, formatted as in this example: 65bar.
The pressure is 3.5bar
